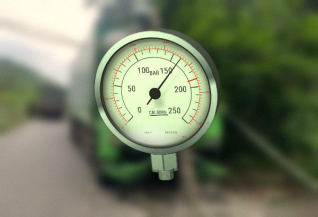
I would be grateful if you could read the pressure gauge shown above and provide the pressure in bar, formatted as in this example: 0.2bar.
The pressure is 160bar
